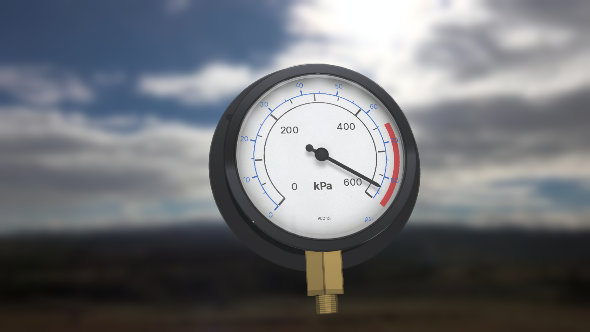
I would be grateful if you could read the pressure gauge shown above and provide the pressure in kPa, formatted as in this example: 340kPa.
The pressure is 575kPa
